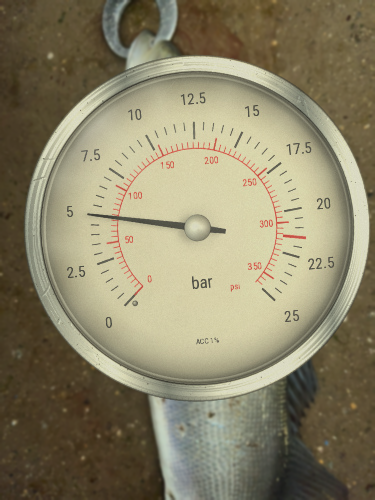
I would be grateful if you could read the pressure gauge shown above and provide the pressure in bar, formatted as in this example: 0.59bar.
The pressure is 5bar
